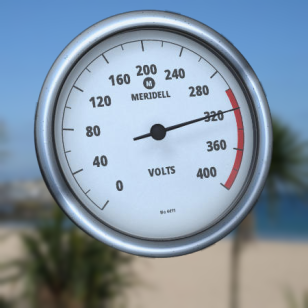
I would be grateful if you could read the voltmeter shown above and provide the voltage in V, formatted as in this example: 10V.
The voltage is 320V
